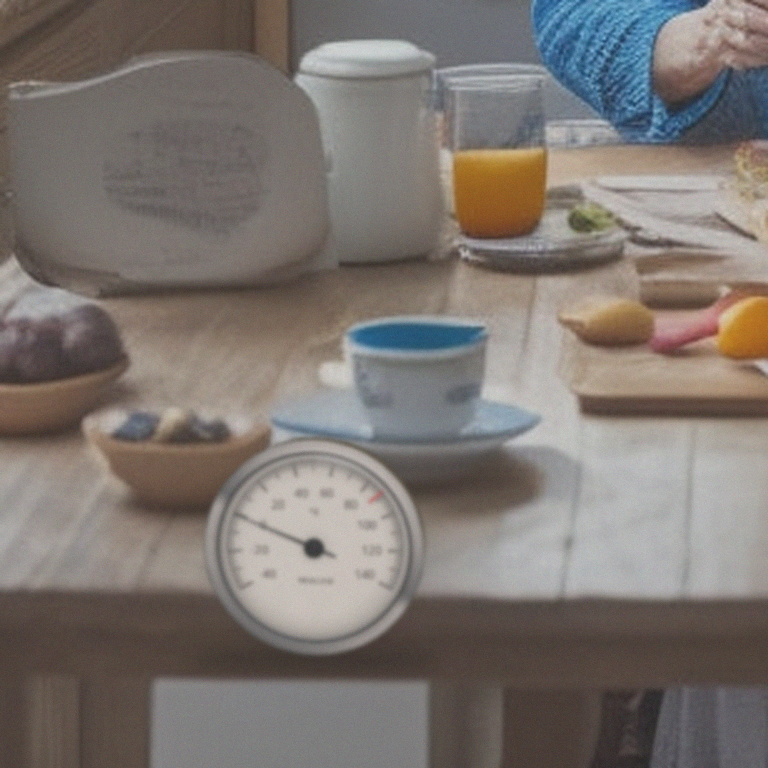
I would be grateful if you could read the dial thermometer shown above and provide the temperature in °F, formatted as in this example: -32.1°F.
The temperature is 0°F
